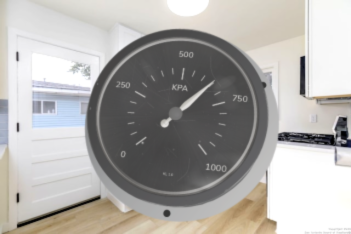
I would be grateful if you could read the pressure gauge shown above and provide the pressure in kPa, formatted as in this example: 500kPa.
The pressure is 650kPa
